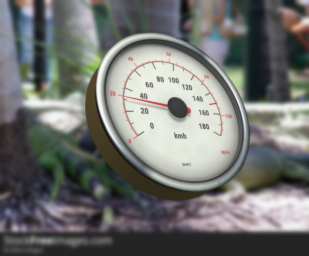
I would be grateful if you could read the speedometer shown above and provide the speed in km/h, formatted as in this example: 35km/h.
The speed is 30km/h
